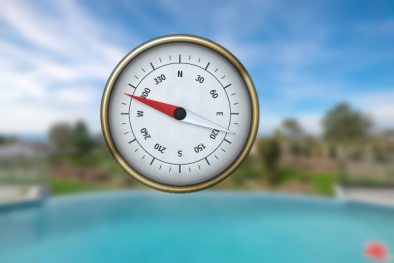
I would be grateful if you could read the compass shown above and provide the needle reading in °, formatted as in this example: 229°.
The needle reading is 290°
